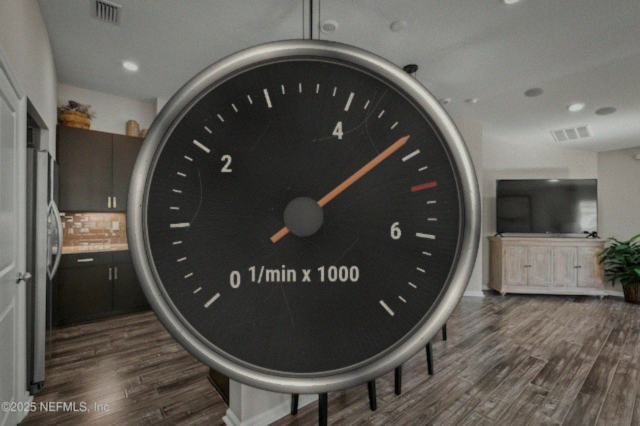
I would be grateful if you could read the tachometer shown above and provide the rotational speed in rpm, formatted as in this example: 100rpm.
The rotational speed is 4800rpm
